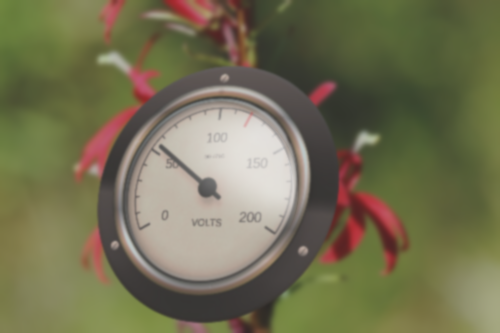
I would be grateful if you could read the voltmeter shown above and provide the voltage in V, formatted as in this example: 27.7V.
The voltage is 55V
